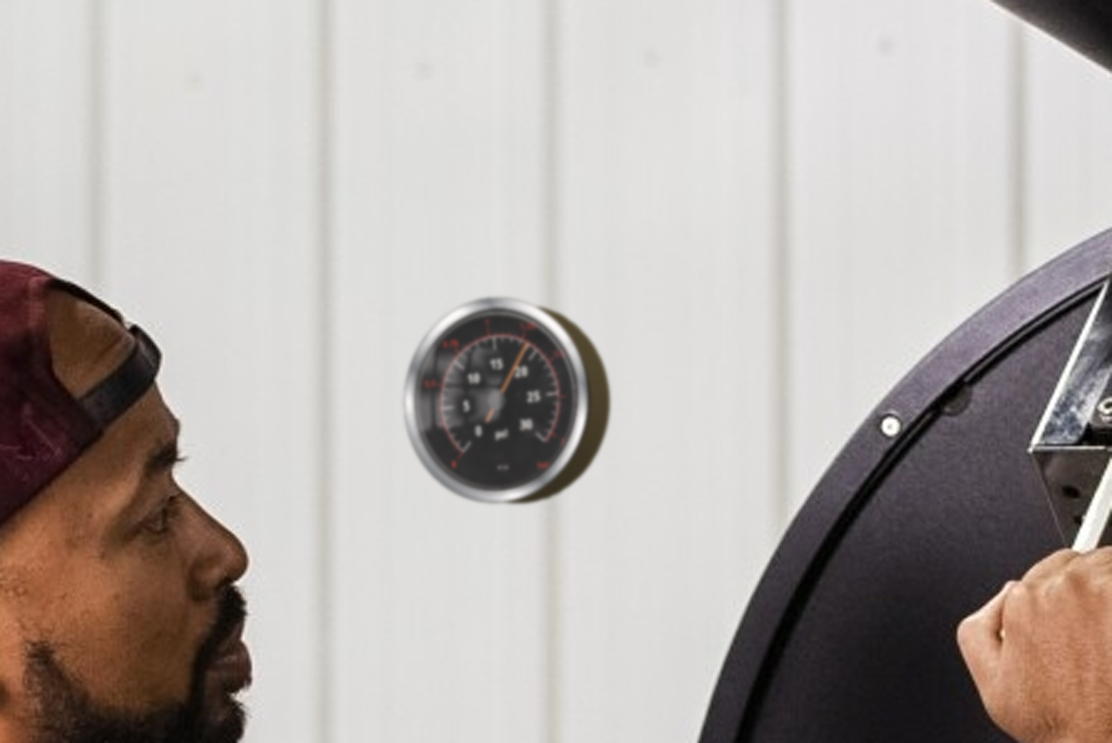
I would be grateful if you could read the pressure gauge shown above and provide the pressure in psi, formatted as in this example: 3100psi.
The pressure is 19psi
